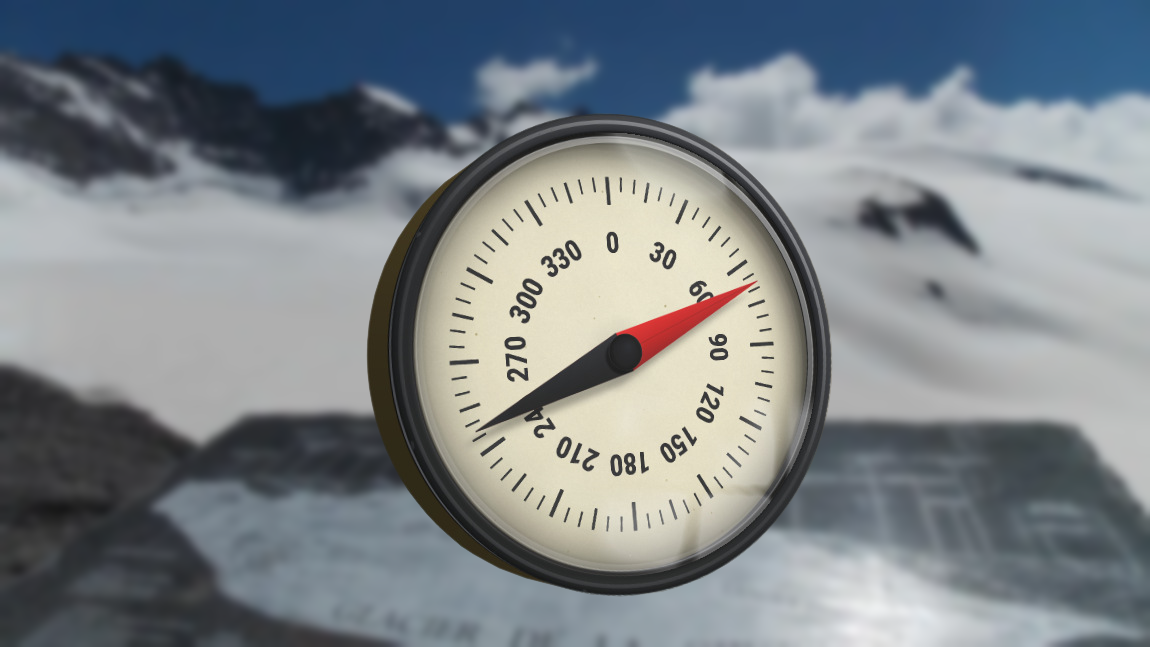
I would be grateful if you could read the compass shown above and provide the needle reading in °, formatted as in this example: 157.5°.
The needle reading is 67.5°
